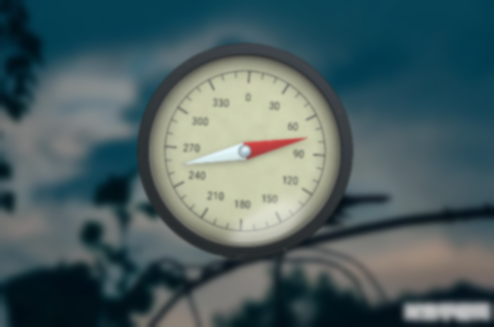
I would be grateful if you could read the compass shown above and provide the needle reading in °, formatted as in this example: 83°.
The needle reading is 75°
